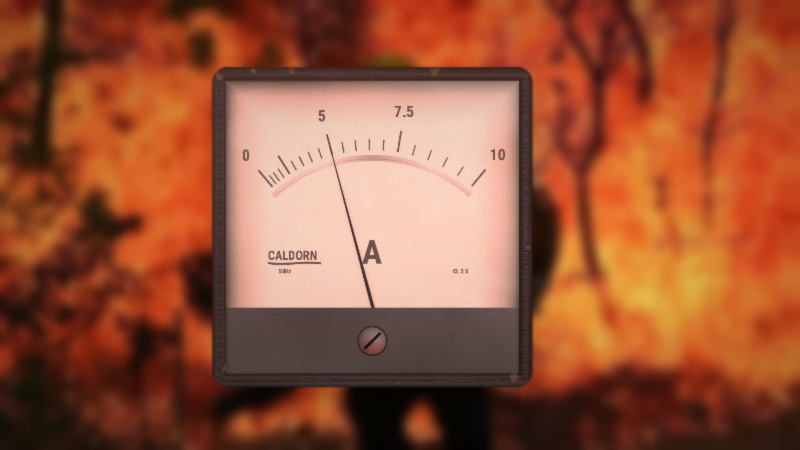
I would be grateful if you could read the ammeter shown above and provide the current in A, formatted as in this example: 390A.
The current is 5A
